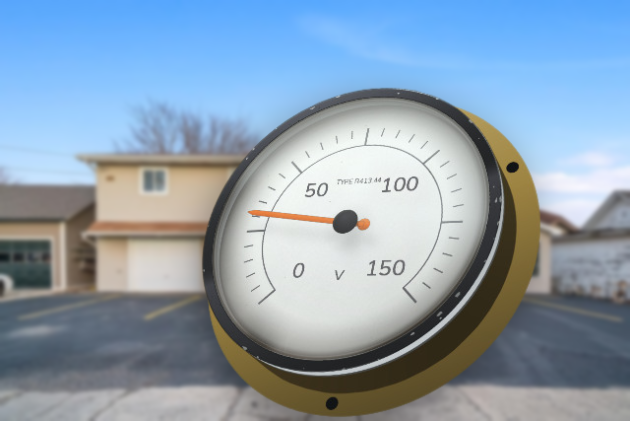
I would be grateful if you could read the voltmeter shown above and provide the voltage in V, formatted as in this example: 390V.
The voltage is 30V
